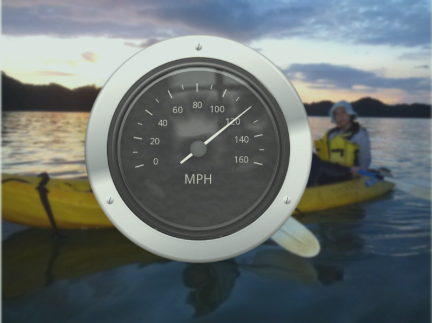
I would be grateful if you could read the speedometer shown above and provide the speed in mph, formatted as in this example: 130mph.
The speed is 120mph
